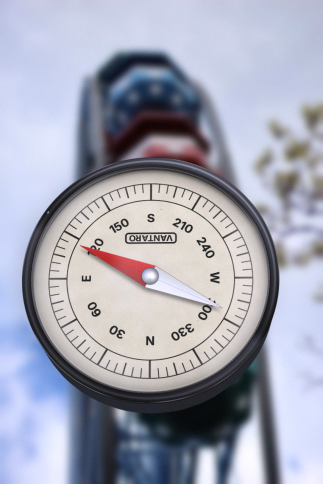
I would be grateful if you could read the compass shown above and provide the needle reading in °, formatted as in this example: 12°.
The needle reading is 115°
